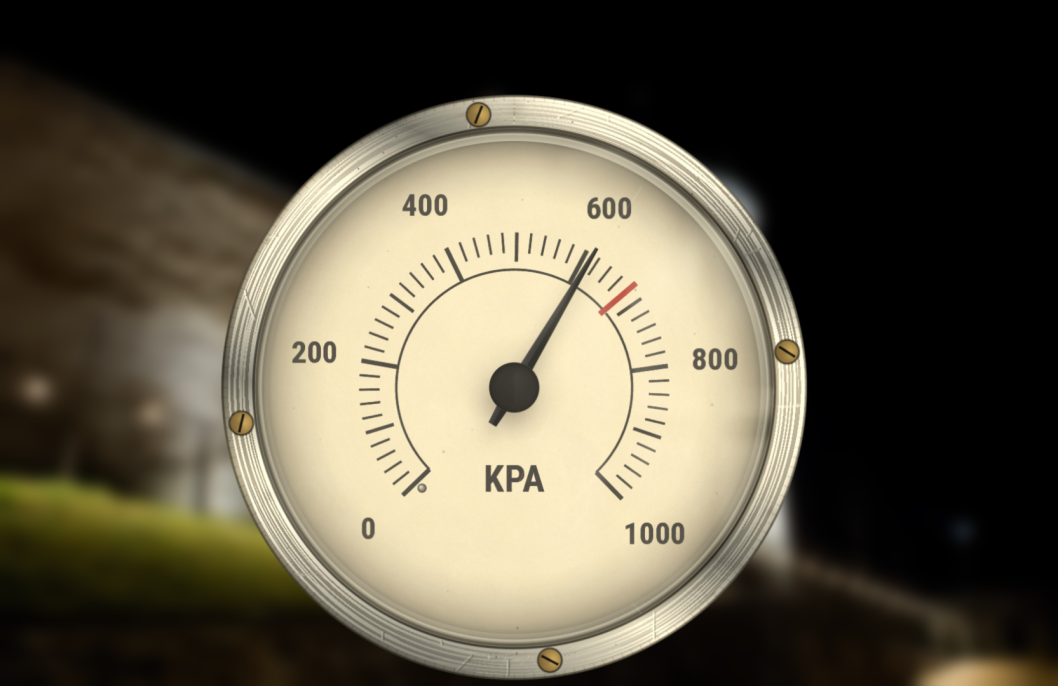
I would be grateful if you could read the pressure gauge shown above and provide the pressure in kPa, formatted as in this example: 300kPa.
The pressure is 610kPa
